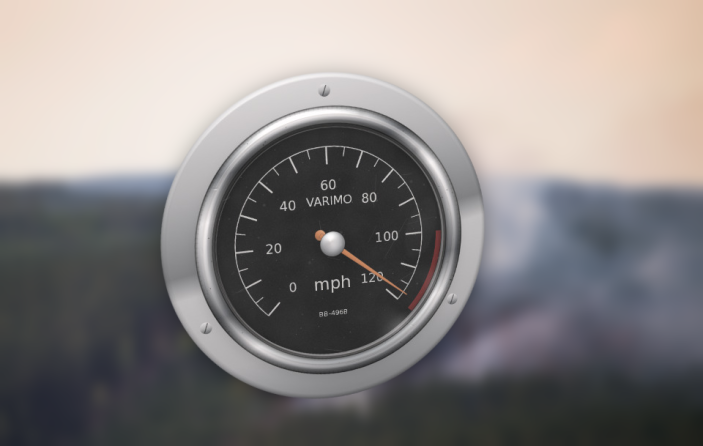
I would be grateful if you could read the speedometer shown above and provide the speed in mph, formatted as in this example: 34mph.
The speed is 117.5mph
